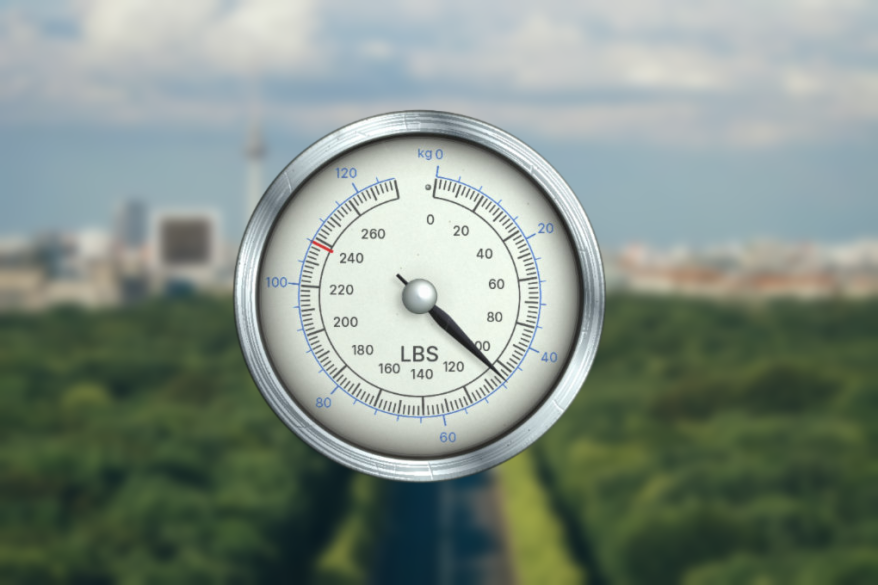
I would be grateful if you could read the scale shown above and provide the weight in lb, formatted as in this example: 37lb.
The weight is 104lb
